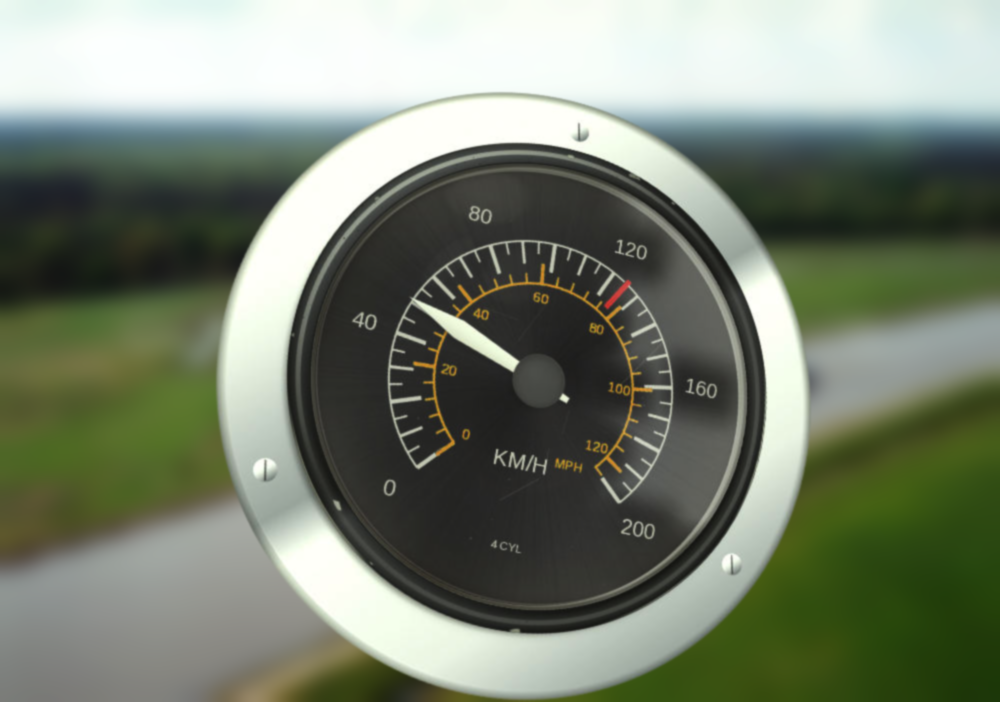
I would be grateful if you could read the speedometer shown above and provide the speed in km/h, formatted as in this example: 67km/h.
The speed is 50km/h
